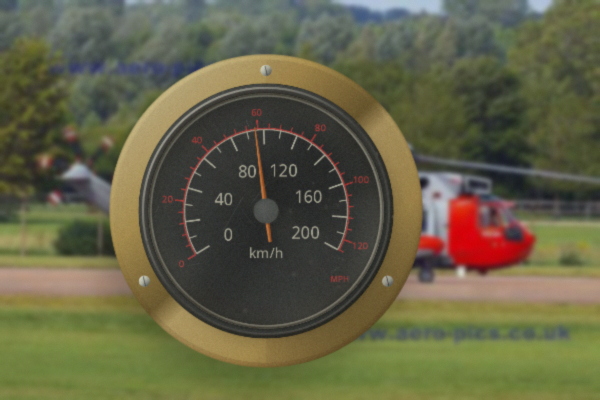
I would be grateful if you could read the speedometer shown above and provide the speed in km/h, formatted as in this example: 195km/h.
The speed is 95km/h
